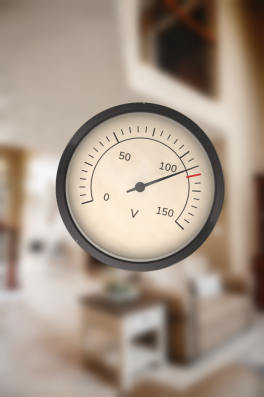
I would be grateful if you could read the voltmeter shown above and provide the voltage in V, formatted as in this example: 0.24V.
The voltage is 110V
